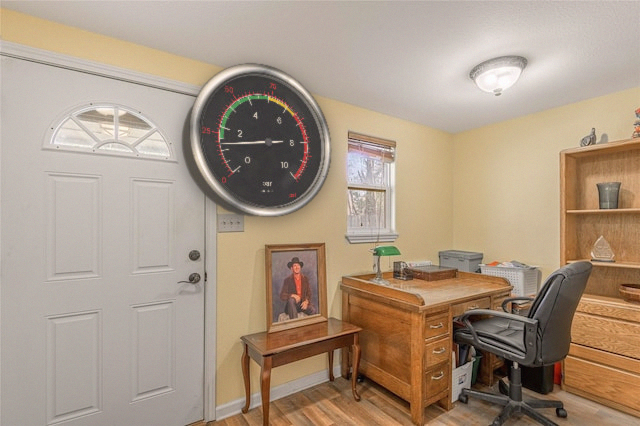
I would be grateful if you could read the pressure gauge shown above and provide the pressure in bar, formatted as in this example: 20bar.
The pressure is 1.25bar
